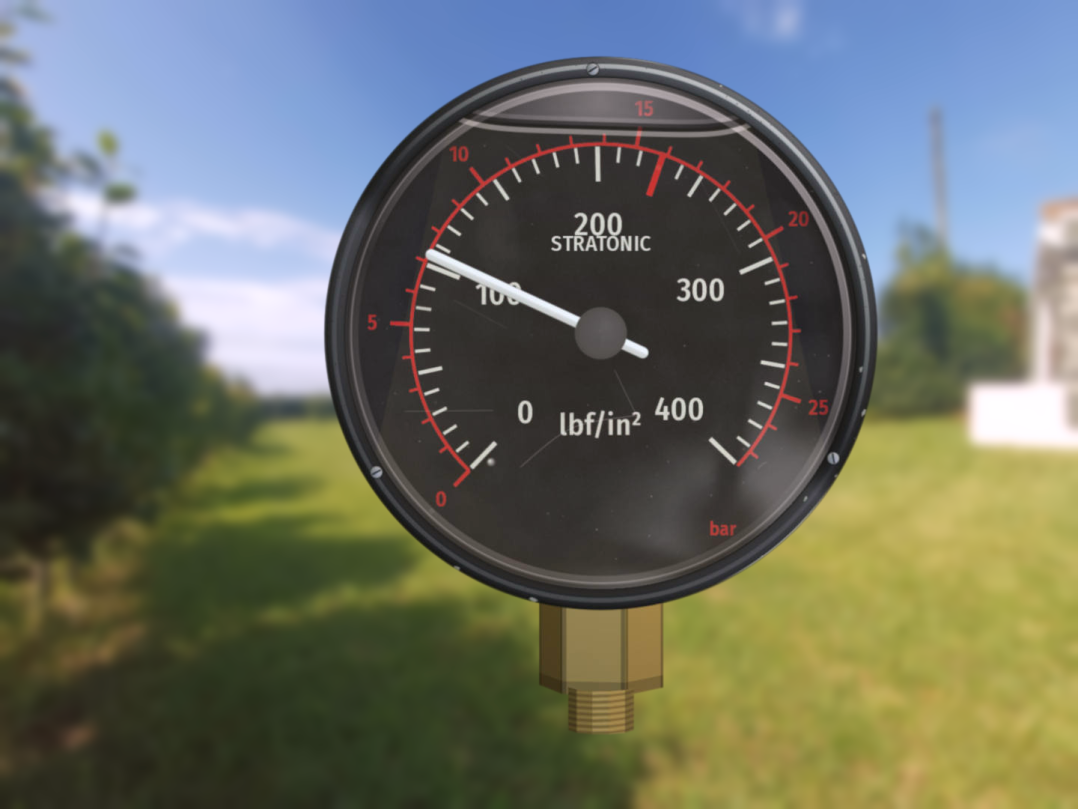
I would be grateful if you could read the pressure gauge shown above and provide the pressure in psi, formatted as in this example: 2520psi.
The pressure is 105psi
